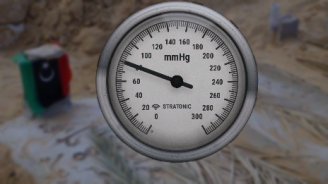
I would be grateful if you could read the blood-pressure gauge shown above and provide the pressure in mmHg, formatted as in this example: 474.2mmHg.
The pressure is 80mmHg
